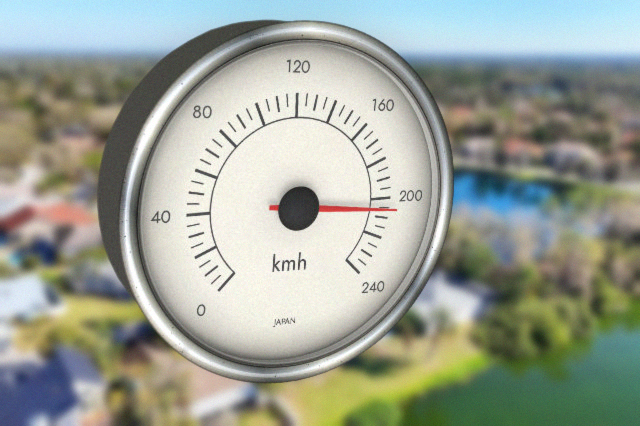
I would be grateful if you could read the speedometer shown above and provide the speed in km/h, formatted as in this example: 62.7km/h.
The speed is 205km/h
